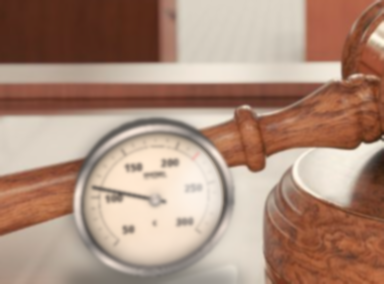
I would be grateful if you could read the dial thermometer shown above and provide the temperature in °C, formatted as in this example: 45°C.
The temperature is 110°C
